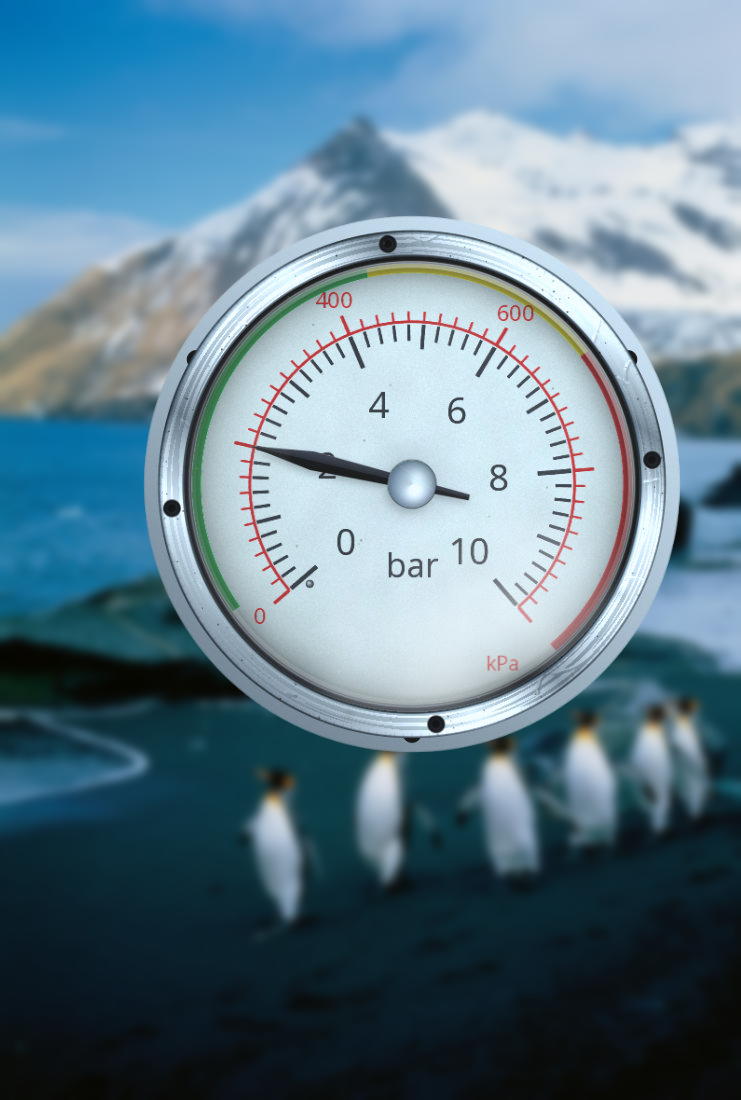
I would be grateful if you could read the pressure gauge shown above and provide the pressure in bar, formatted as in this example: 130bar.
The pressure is 2bar
